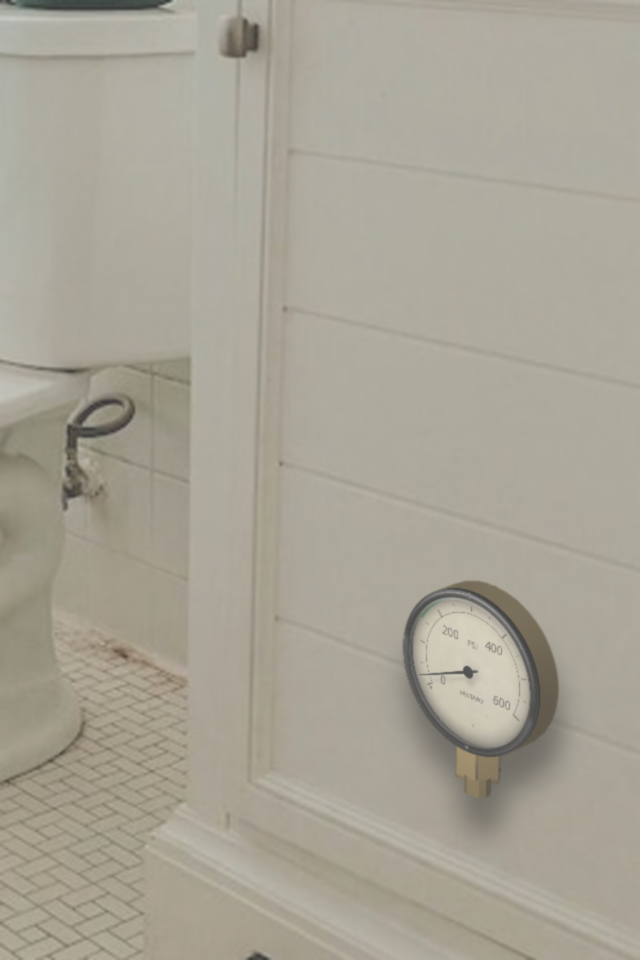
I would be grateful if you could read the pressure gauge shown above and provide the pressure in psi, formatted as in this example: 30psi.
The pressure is 25psi
